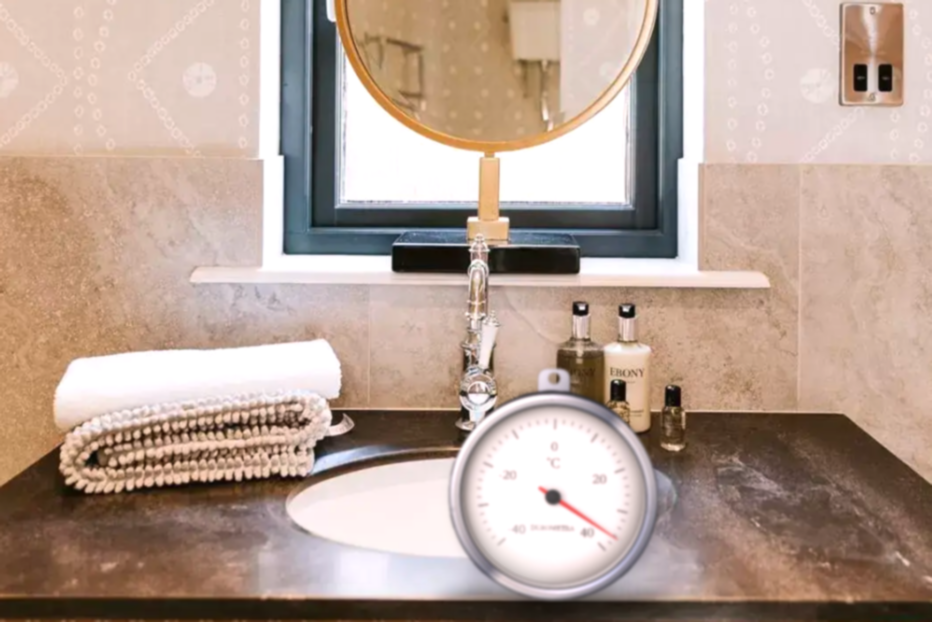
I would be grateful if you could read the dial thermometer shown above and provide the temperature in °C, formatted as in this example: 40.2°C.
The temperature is 36°C
